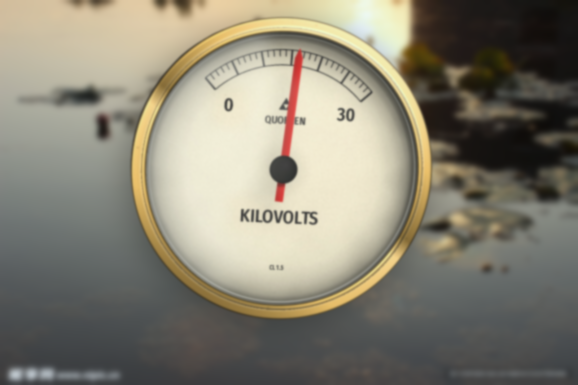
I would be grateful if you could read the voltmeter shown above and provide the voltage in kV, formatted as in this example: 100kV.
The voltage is 16kV
